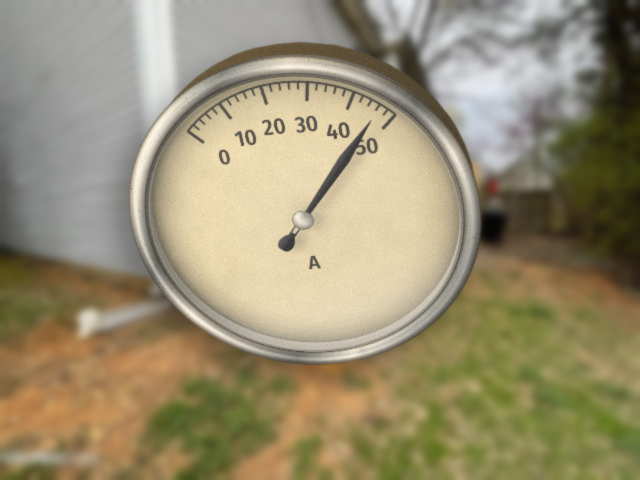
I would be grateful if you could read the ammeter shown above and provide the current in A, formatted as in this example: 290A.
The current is 46A
